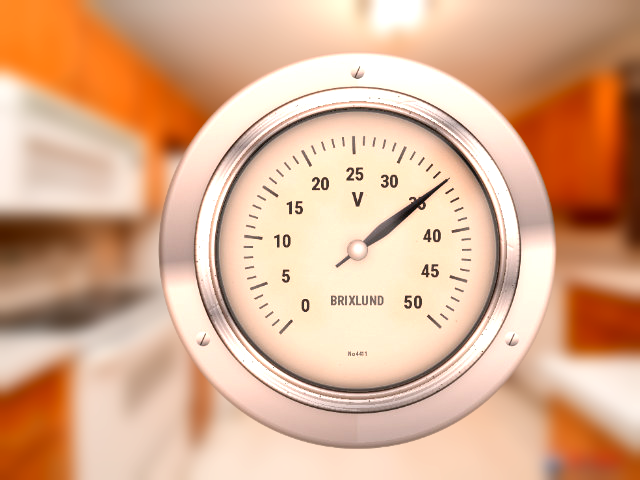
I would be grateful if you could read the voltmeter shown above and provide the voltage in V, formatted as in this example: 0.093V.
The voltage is 35V
